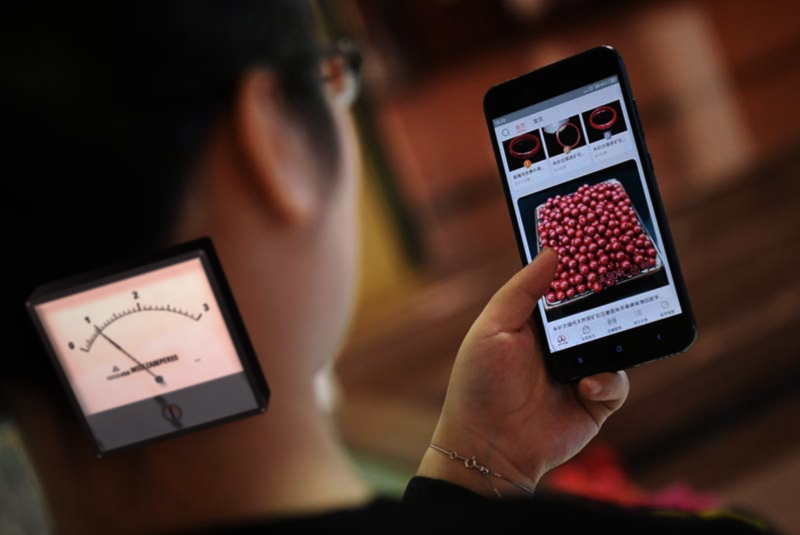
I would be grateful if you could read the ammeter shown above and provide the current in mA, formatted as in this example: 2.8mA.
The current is 1mA
